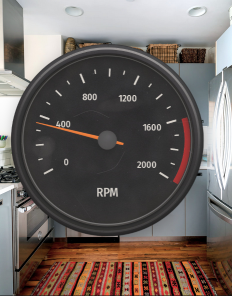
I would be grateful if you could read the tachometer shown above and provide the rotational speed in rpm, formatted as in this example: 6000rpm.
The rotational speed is 350rpm
